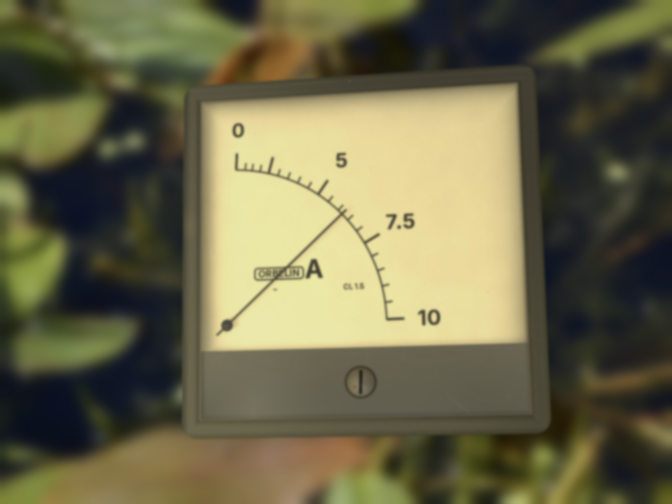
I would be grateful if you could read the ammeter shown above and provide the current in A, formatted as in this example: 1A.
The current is 6.25A
